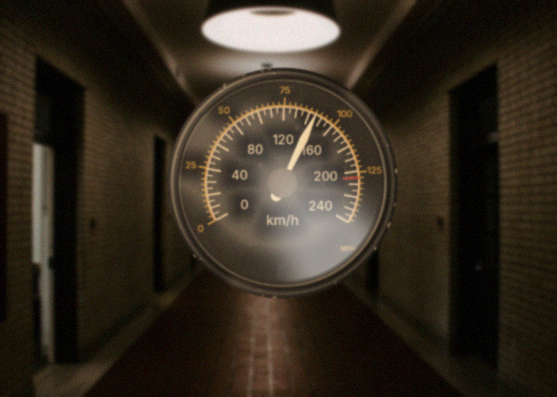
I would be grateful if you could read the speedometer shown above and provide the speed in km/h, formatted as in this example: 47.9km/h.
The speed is 145km/h
